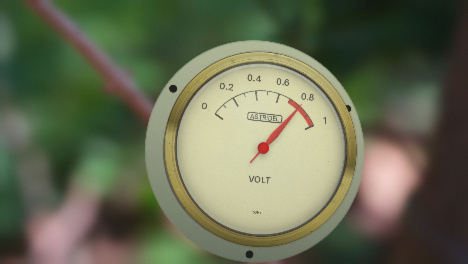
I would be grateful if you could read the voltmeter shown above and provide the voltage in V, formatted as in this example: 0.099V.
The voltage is 0.8V
